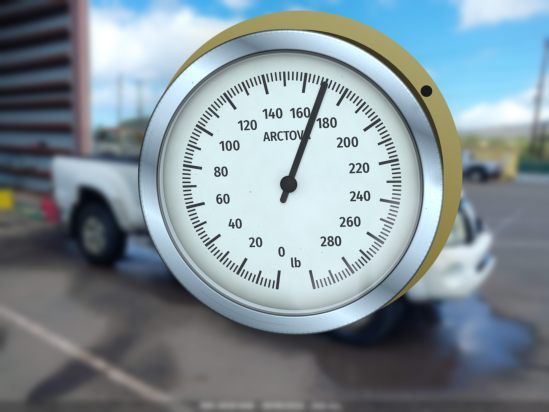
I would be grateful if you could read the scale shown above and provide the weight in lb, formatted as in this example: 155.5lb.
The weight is 170lb
